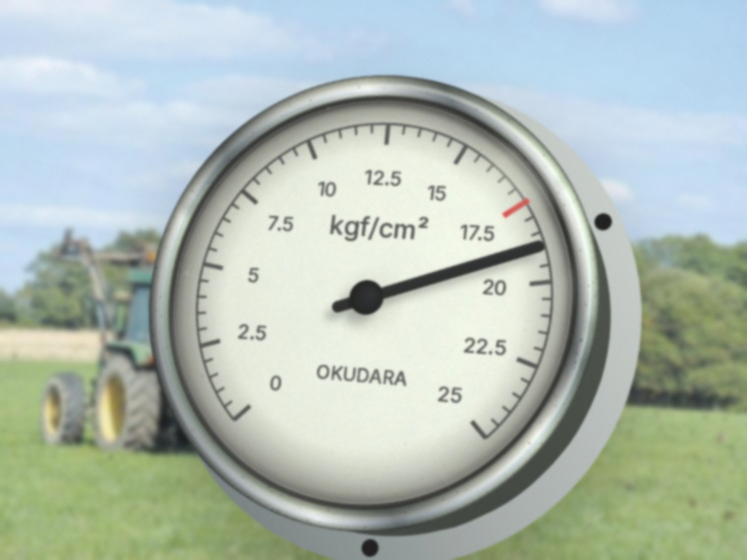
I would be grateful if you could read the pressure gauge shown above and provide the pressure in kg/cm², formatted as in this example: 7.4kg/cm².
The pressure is 19kg/cm²
